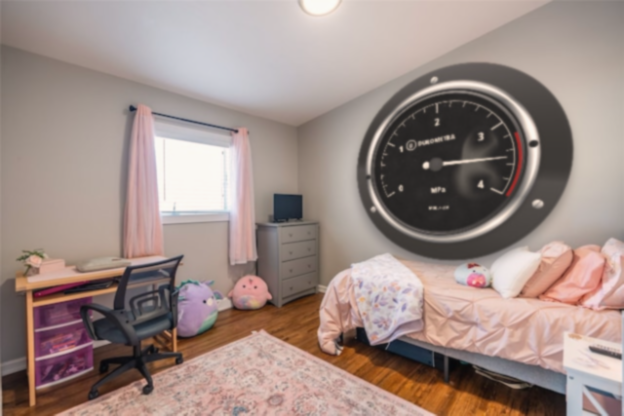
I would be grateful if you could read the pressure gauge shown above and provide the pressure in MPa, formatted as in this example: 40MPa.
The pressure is 3.5MPa
